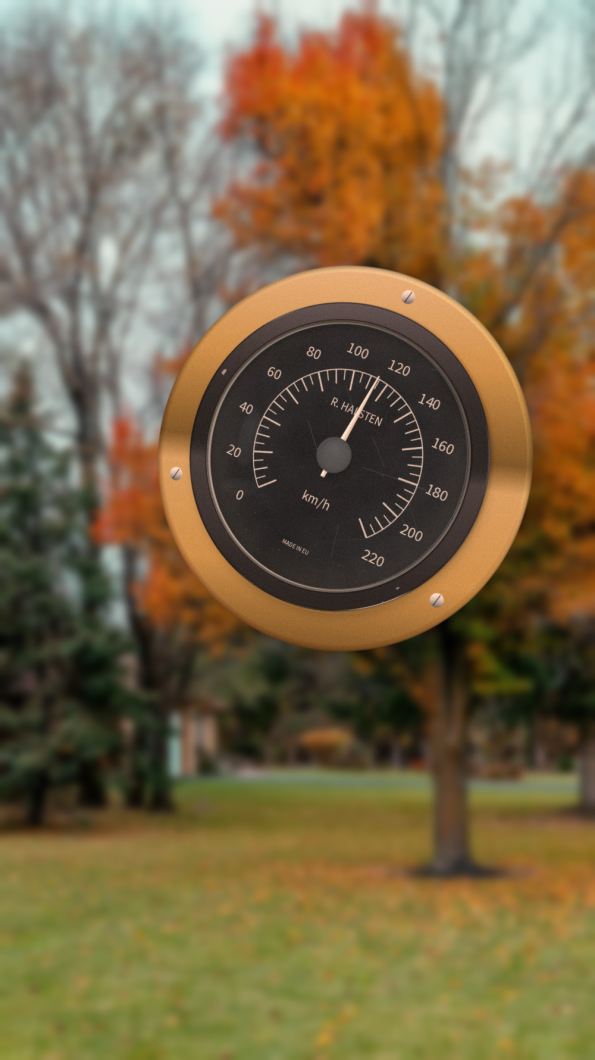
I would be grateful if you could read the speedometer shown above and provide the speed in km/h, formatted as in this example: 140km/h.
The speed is 115km/h
